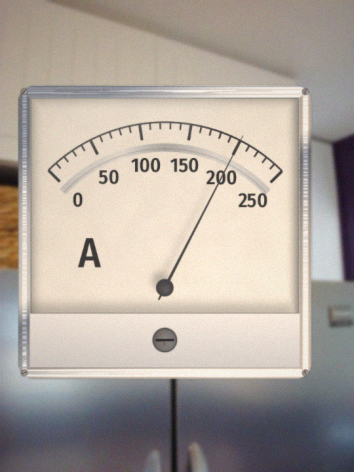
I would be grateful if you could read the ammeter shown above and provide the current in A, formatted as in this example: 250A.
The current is 200A
